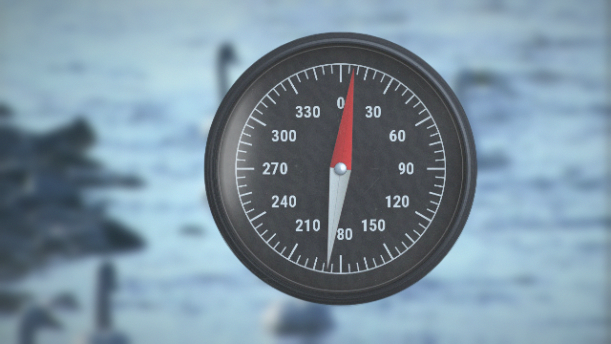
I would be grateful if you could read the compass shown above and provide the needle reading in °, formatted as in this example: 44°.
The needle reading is 7.5°
